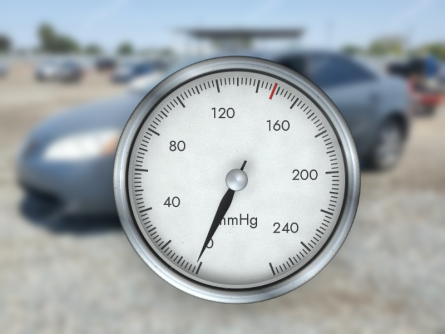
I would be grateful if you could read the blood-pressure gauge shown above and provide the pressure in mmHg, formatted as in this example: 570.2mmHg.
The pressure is 2mmHg
